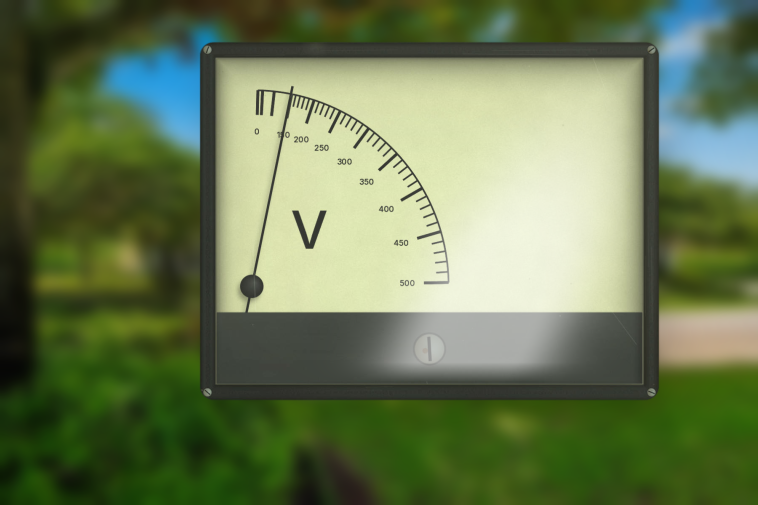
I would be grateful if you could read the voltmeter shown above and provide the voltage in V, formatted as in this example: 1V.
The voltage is 150V
